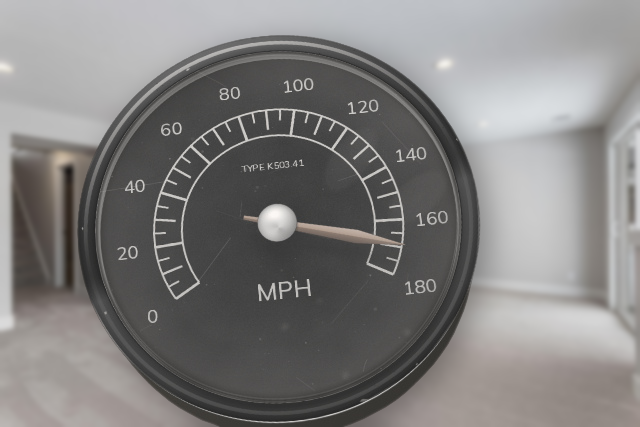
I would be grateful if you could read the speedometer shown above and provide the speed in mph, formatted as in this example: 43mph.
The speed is 170mph
